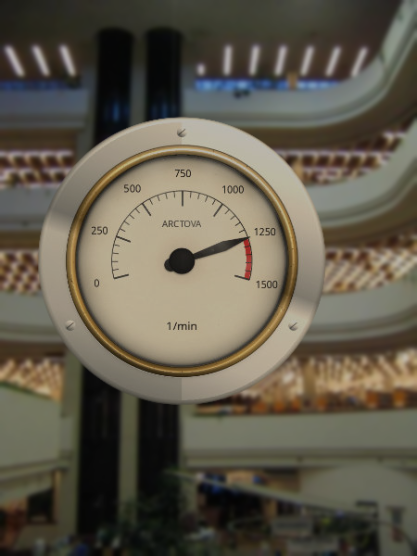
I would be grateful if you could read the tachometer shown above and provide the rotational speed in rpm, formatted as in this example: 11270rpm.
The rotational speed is 1250rpm
